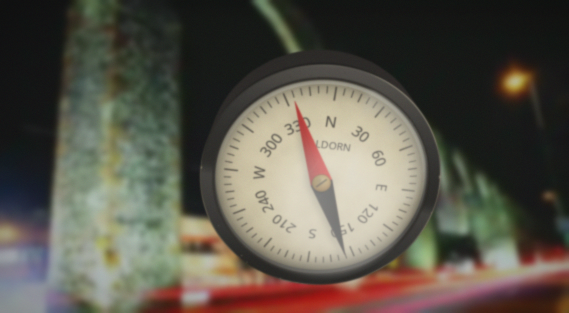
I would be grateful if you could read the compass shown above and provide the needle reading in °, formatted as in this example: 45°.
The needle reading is 335°
